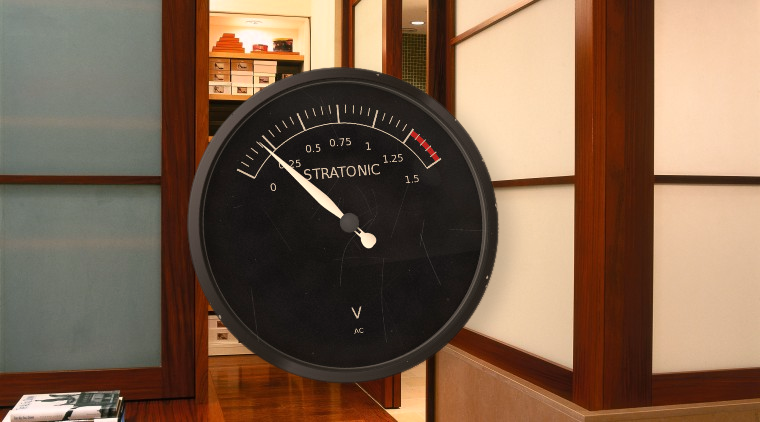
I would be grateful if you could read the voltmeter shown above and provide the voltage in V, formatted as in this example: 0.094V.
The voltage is 0.2V
